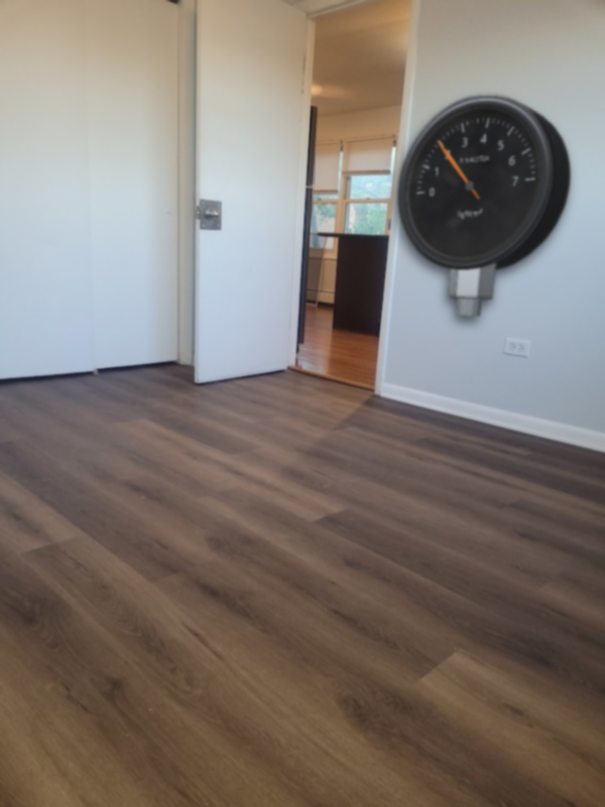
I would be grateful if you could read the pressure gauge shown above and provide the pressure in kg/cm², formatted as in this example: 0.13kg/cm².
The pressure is 2kg/cm²
